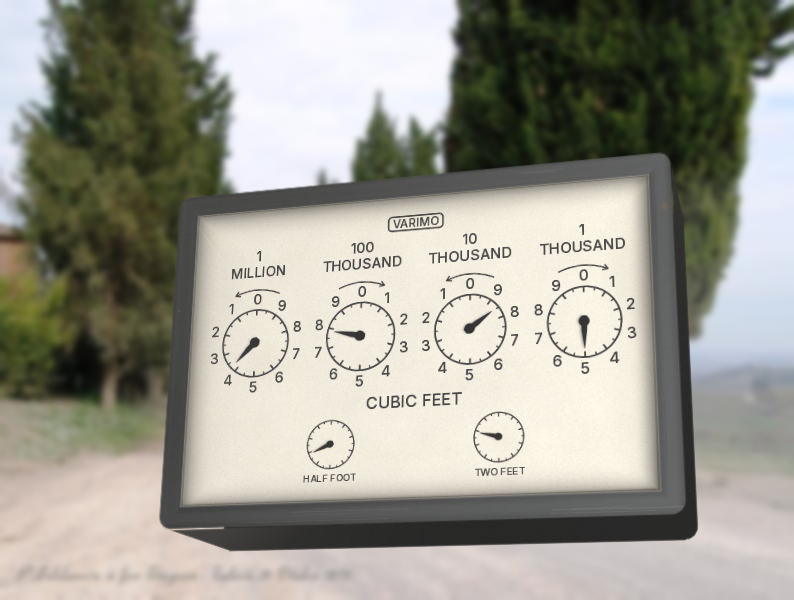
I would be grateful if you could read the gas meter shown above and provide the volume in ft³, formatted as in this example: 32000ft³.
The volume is 378500ft³
